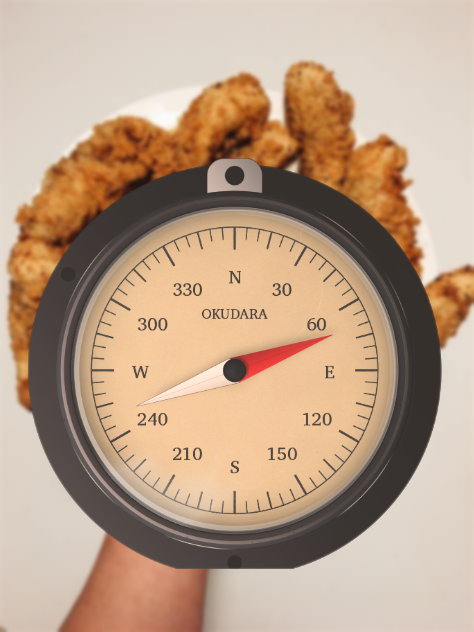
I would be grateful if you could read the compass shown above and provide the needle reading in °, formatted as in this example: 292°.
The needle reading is 70°
